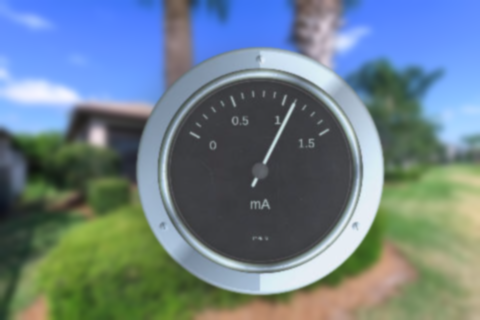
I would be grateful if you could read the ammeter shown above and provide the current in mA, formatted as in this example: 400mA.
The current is 1.1mA
